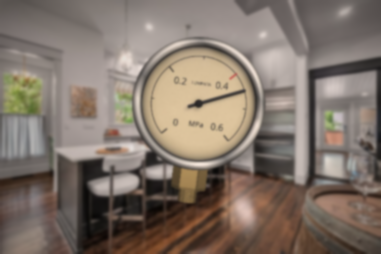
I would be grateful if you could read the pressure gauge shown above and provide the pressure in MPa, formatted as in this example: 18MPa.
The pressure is 0.45MPa
